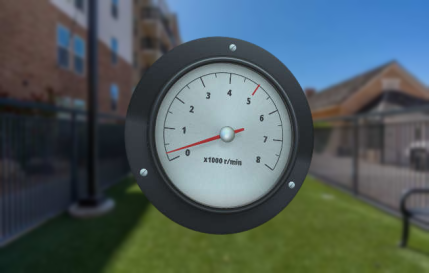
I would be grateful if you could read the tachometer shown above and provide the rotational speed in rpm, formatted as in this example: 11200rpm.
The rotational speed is 250rpm
